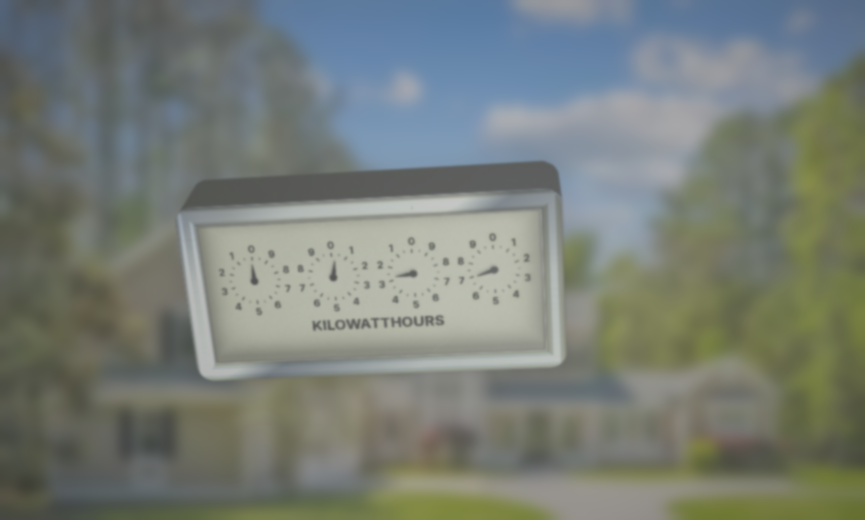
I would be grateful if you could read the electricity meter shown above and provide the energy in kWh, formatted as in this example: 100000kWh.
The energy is 27kWh
